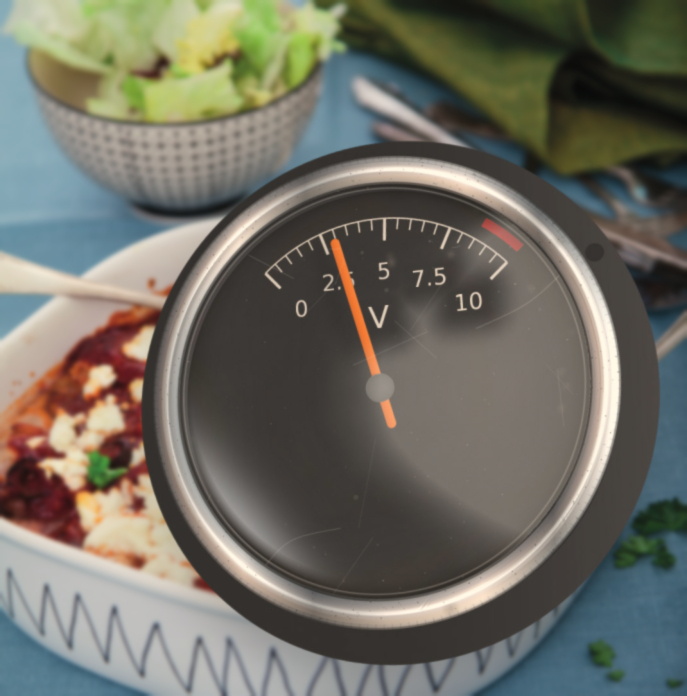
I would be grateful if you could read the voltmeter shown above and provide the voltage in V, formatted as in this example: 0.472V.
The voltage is 3V
